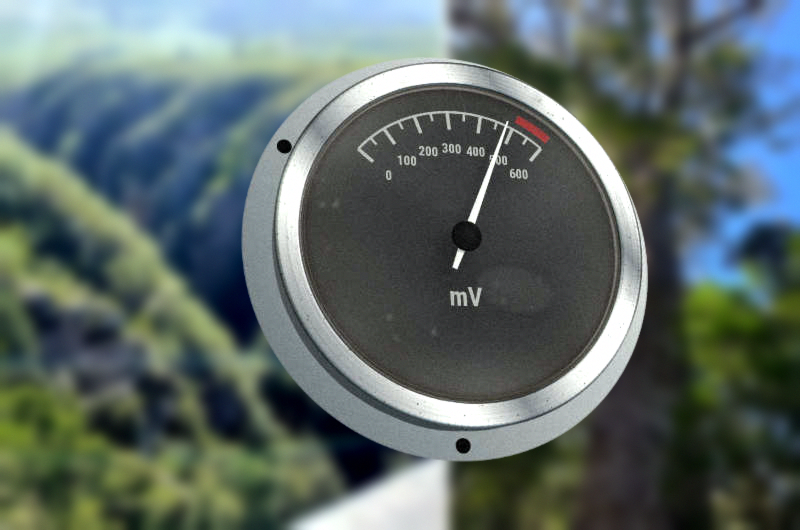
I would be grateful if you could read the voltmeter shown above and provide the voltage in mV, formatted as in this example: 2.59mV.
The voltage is 475mV
